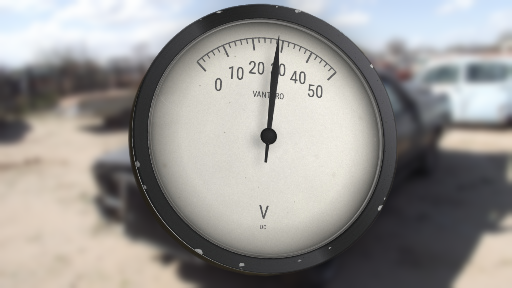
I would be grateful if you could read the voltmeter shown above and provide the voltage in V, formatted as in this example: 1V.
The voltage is 28V
